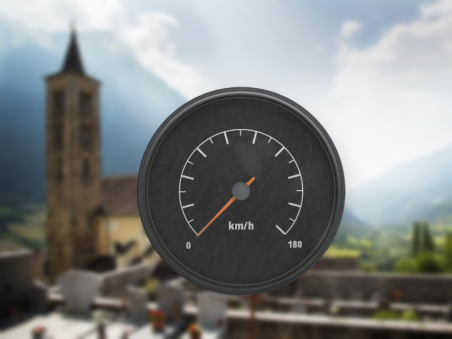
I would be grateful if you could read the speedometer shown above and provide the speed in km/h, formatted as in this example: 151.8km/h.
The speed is 0km/h
